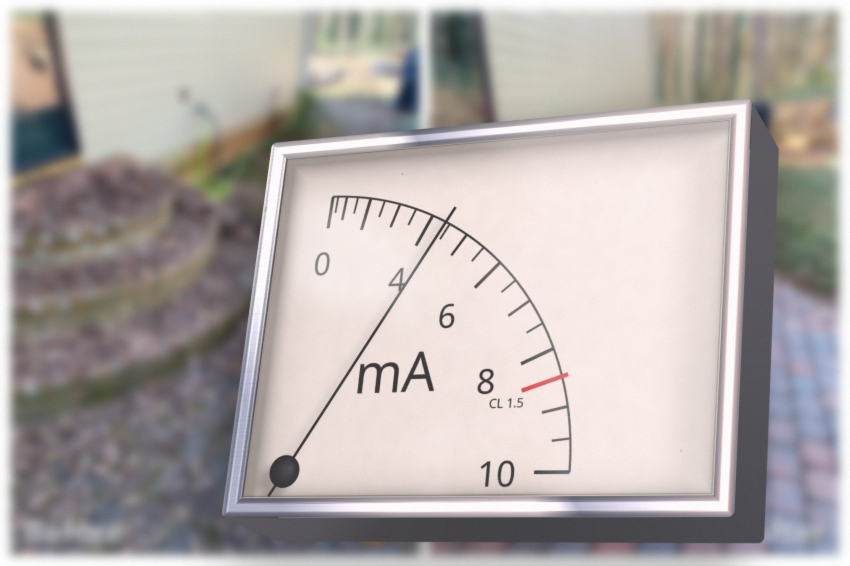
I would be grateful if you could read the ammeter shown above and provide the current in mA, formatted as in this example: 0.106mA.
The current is 4.5mA
